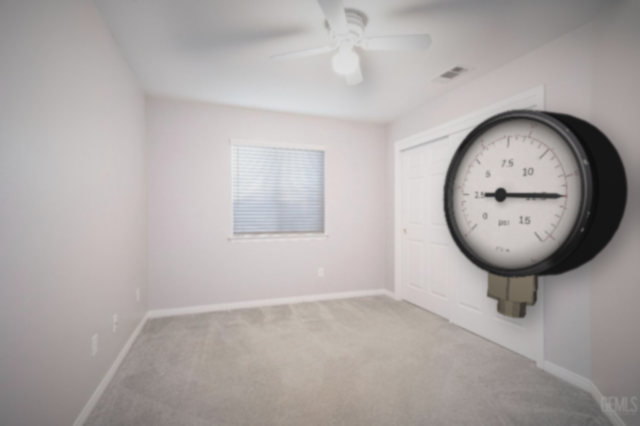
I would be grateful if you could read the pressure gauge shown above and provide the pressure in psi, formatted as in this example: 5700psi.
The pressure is 12.5psi
